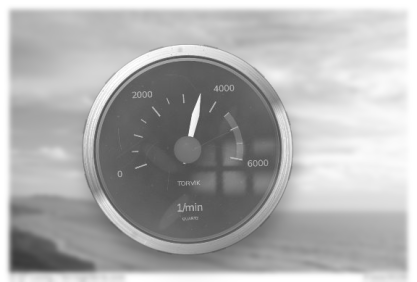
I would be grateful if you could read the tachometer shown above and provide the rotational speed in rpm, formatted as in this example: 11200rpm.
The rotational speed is 3500rpm
